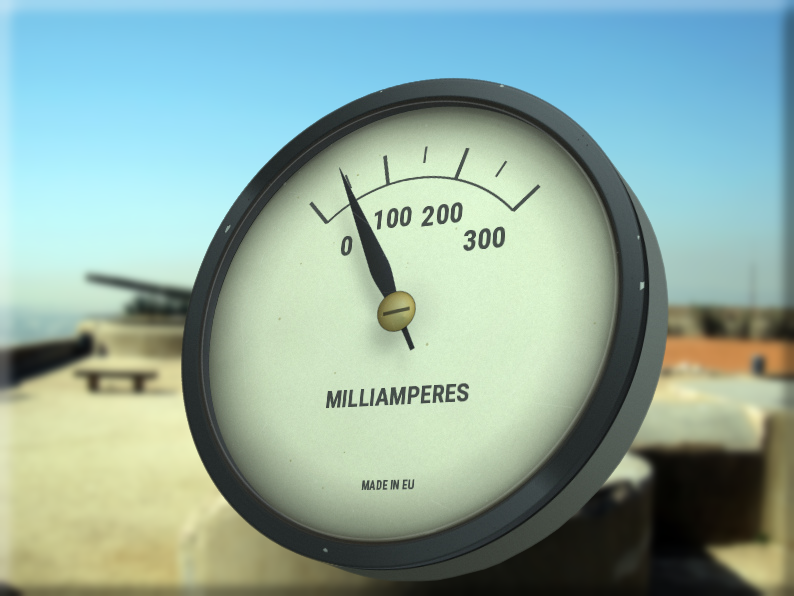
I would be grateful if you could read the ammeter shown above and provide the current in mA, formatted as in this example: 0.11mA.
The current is 50mA
